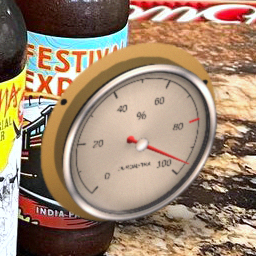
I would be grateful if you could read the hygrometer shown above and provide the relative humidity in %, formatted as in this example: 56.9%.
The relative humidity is 95%
